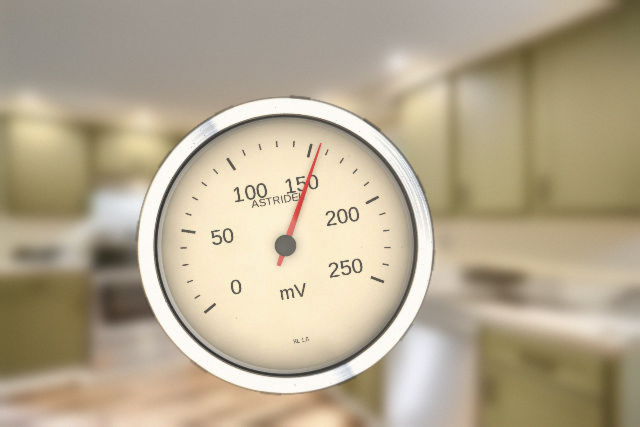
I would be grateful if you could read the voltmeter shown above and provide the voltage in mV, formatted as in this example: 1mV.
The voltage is 155mV
